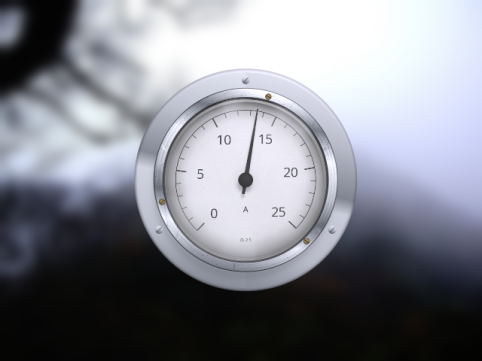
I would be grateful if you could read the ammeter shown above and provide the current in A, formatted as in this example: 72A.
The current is 13.5A
